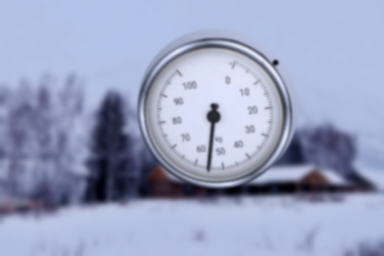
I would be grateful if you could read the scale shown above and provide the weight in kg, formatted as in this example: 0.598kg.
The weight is 55kg
